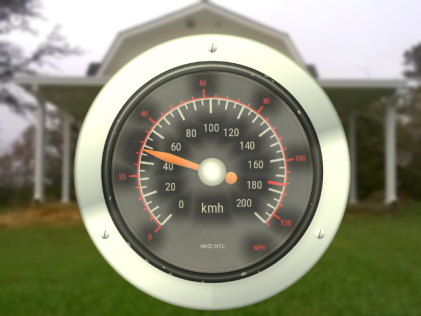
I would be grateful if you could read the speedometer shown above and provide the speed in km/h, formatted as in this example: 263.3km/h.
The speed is 47.5km/h
